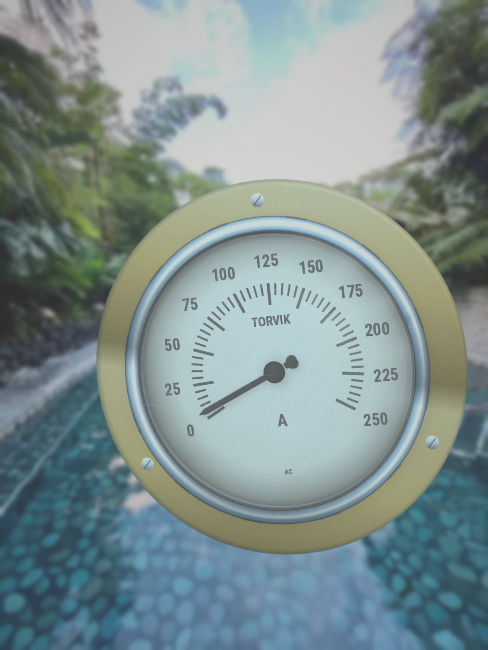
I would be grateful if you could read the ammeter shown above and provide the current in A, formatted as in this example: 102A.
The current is 5A
